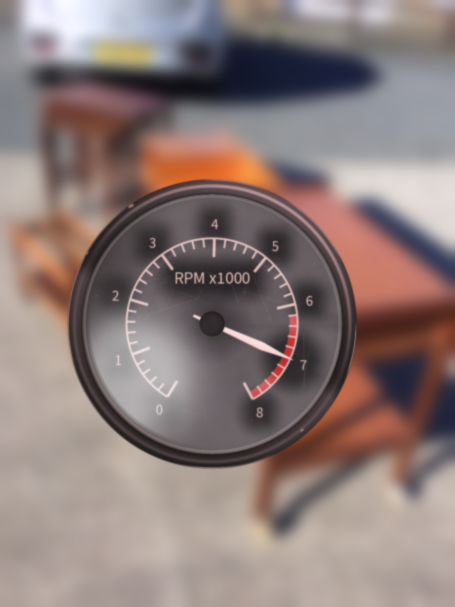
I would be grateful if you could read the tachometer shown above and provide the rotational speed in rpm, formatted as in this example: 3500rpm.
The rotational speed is 7000rpm
